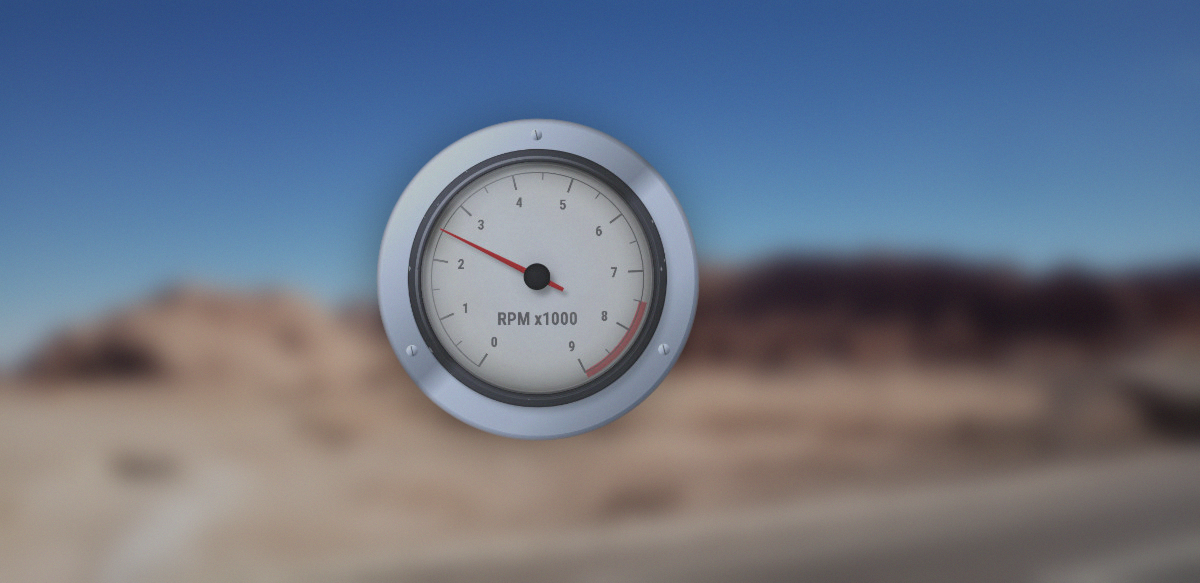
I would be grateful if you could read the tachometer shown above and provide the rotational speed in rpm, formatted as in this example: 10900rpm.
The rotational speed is 2500rpm
